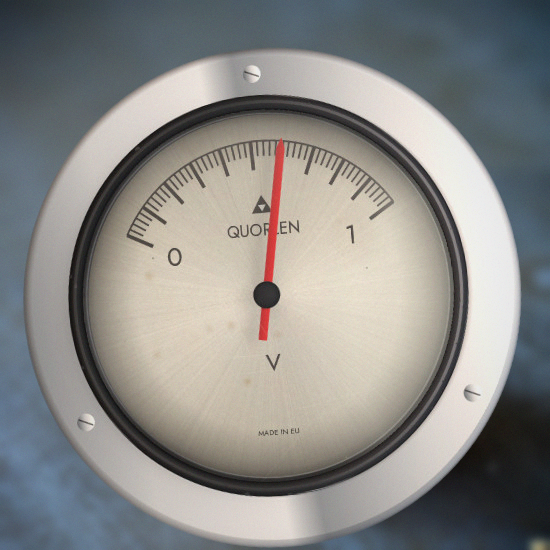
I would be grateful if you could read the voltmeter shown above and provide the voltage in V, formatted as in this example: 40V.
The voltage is 0.6V
